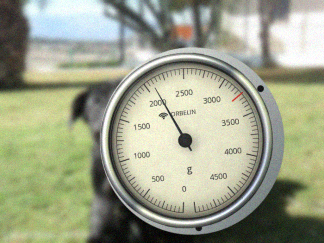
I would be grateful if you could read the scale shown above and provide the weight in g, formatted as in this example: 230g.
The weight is 2100g
